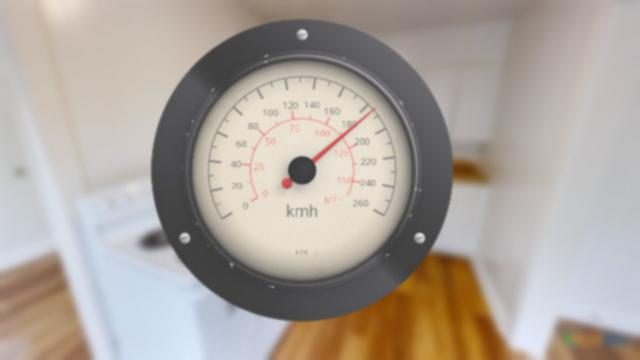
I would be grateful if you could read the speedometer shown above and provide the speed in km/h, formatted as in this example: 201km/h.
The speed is 185km/h
